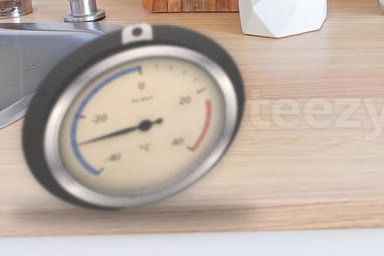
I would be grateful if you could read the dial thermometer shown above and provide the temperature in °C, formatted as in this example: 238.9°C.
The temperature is -28°C
